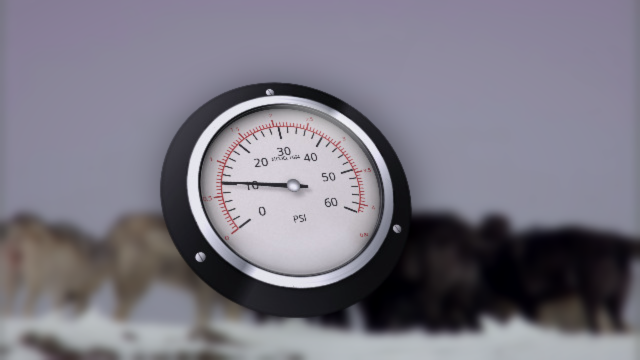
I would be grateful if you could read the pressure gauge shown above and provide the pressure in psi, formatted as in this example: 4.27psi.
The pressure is 10psi
